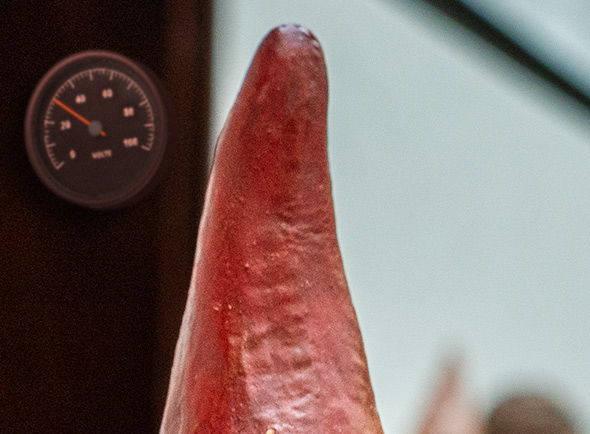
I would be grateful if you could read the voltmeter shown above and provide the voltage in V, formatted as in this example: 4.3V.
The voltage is 30V
